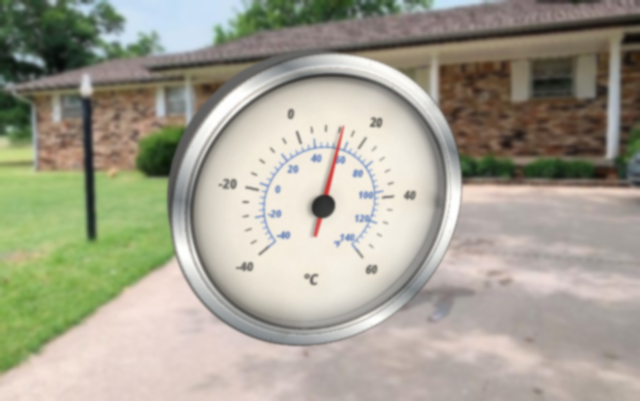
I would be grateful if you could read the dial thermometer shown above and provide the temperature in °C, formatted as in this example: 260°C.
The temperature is 12°C
